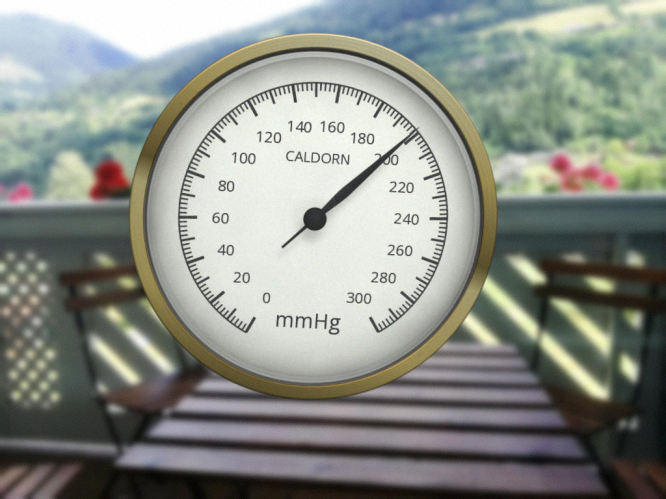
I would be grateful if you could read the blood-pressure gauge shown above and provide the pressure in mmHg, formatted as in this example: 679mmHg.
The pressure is 198mmHg
